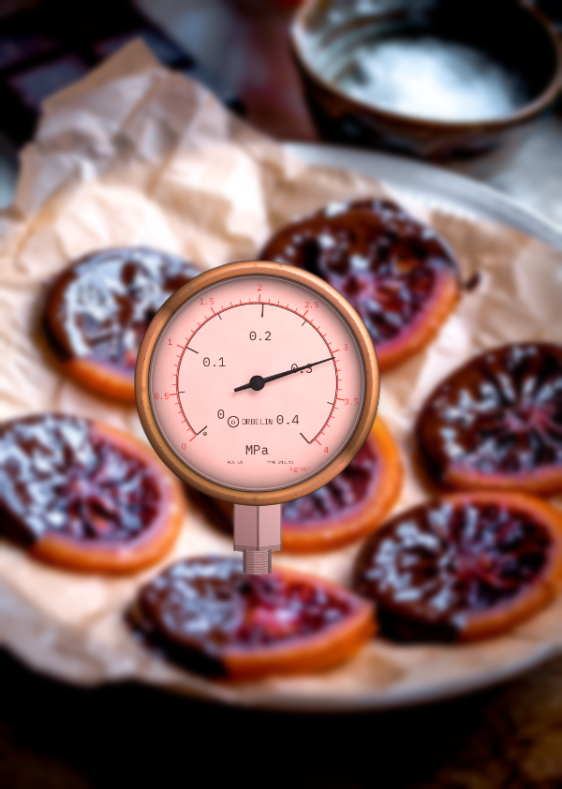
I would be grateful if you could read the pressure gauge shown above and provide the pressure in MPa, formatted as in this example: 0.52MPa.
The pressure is 0.3MPa
